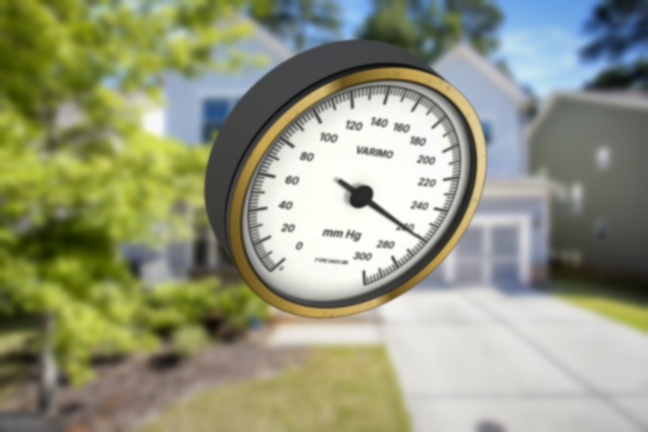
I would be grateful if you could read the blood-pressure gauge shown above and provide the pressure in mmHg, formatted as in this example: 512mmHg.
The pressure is 260mmHg
